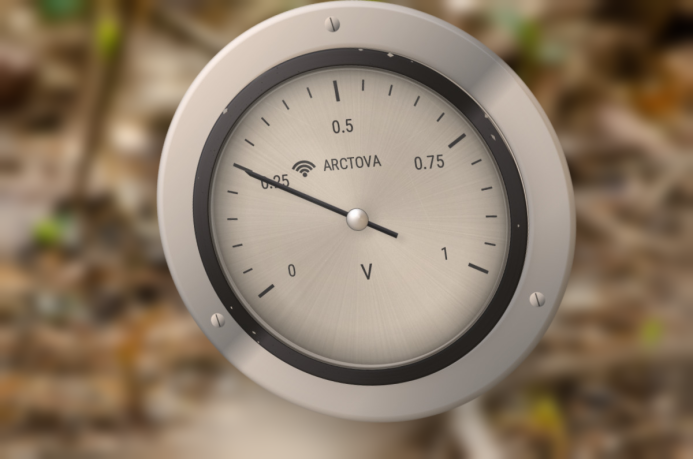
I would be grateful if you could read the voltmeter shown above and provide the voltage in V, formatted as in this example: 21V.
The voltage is 0.25V
